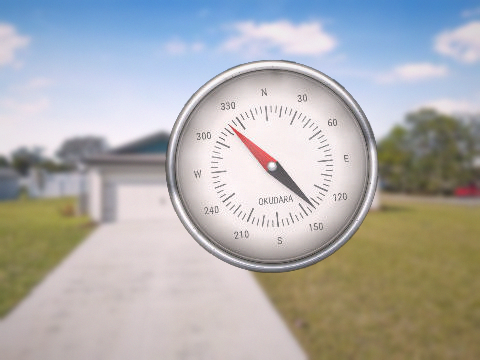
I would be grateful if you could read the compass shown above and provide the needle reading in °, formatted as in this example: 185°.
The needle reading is 320°
